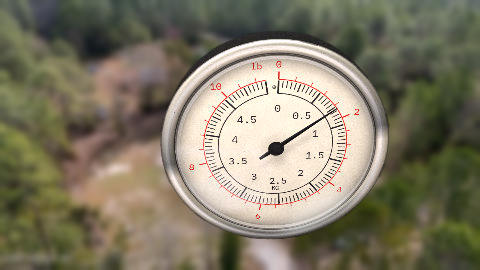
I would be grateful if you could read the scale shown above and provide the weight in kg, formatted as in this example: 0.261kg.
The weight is 0.75kg
